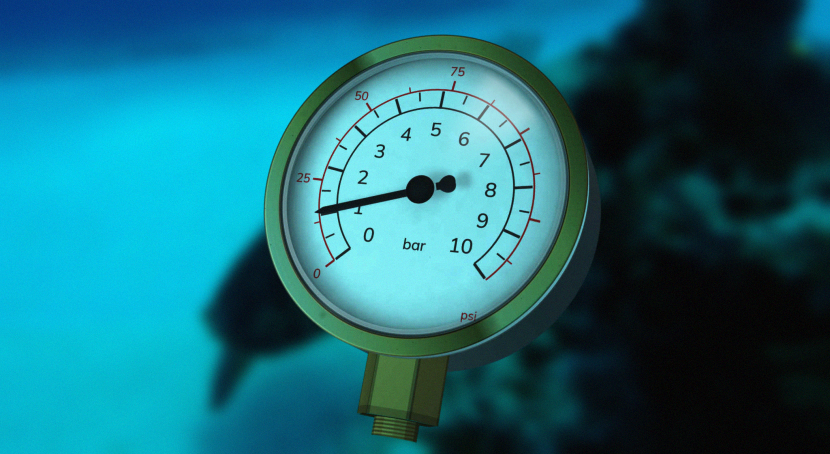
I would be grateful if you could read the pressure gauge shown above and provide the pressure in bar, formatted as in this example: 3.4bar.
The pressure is 1bar
